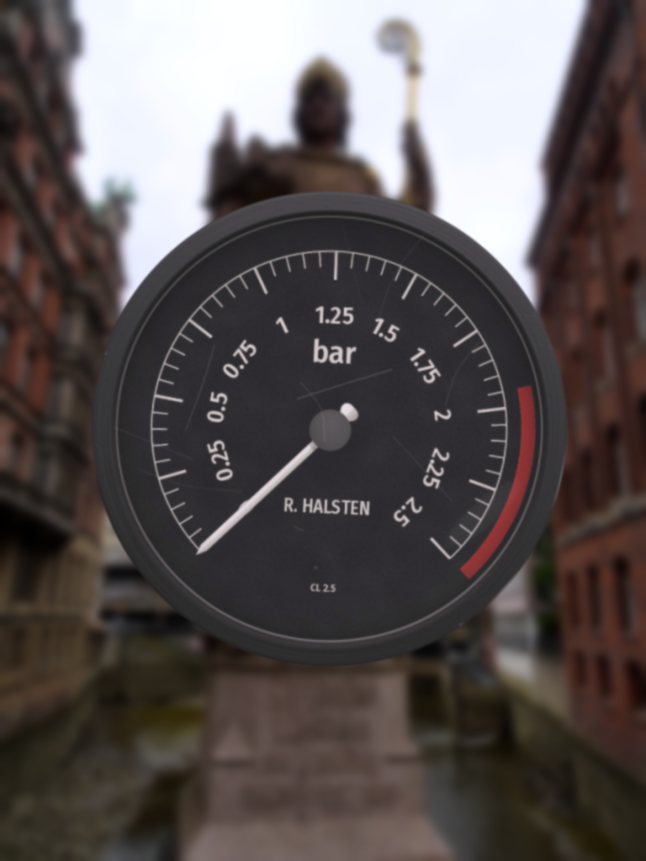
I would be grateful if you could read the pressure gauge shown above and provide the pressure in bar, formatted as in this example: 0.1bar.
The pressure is 0bar
